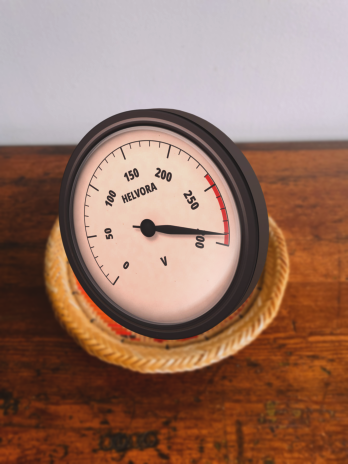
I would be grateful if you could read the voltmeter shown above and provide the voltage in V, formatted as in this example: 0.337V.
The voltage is 290V
